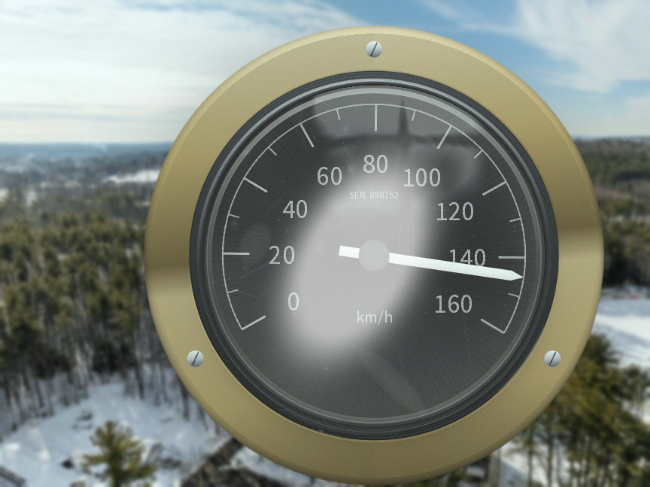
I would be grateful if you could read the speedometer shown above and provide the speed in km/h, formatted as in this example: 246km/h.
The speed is 145km/h
